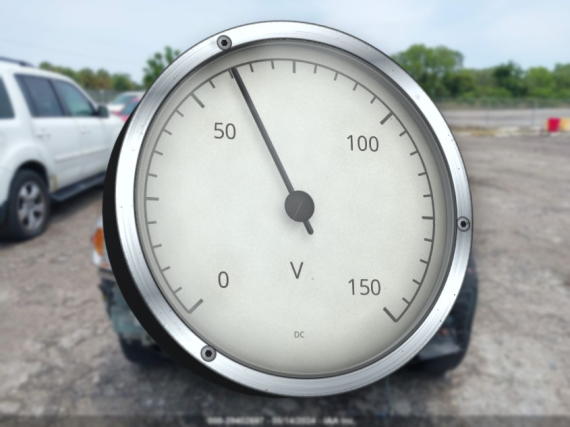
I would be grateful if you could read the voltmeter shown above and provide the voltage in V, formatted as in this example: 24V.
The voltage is 60V
